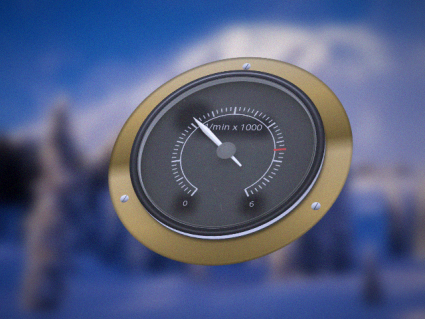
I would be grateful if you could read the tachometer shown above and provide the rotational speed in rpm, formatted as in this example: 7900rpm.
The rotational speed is 2100rpm
